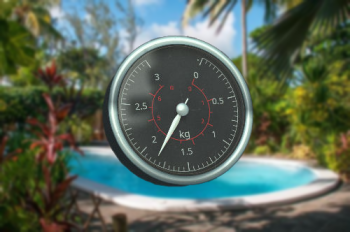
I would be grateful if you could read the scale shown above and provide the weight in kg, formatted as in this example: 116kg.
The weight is 1.85kg
